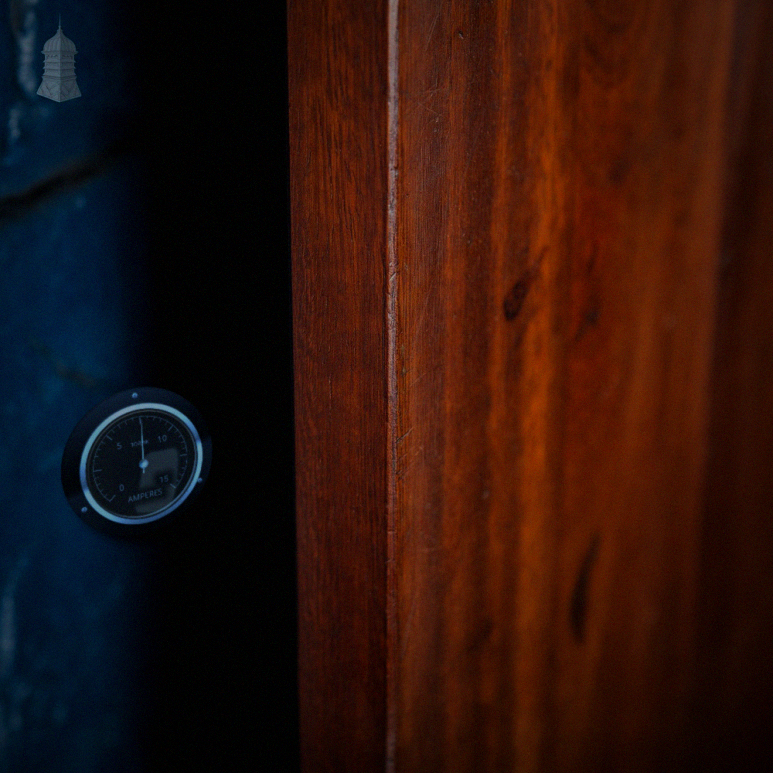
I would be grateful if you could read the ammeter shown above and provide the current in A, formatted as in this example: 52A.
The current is 7.5A
